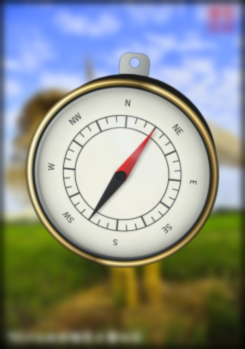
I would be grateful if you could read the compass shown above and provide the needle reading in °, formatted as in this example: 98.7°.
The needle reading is 30°
